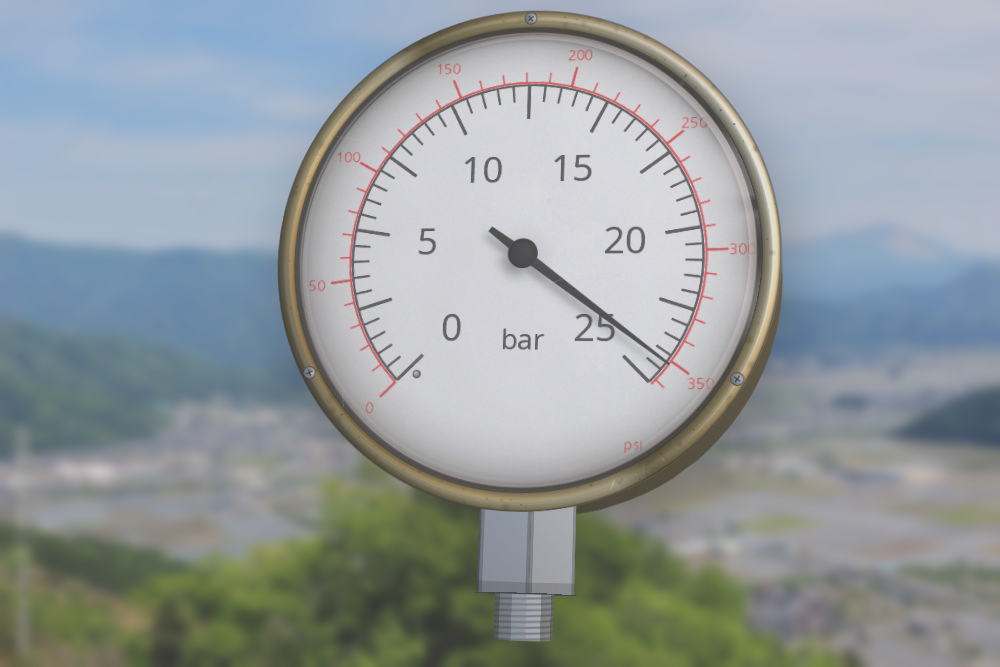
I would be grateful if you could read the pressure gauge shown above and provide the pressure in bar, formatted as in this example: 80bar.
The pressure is 24.25bar
